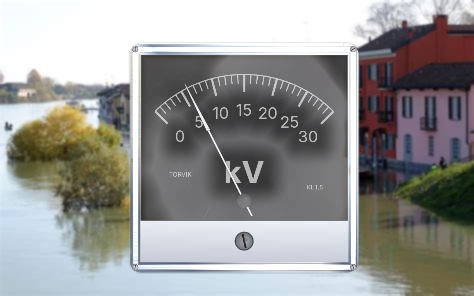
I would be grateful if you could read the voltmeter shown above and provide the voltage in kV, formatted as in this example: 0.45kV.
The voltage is 6kV
